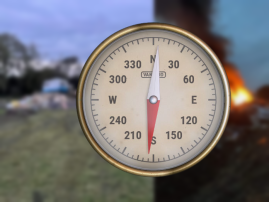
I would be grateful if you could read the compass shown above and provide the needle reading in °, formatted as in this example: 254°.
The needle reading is 185°
